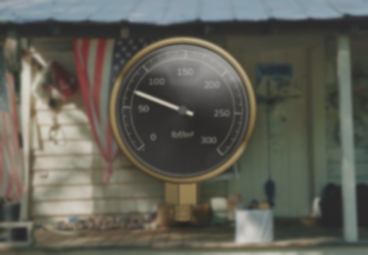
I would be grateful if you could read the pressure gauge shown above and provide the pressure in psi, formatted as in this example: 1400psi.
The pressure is 70psi
